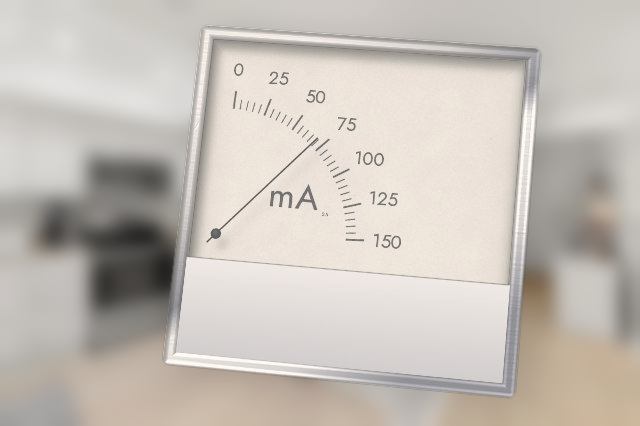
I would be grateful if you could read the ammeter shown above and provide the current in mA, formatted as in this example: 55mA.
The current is 70mA
